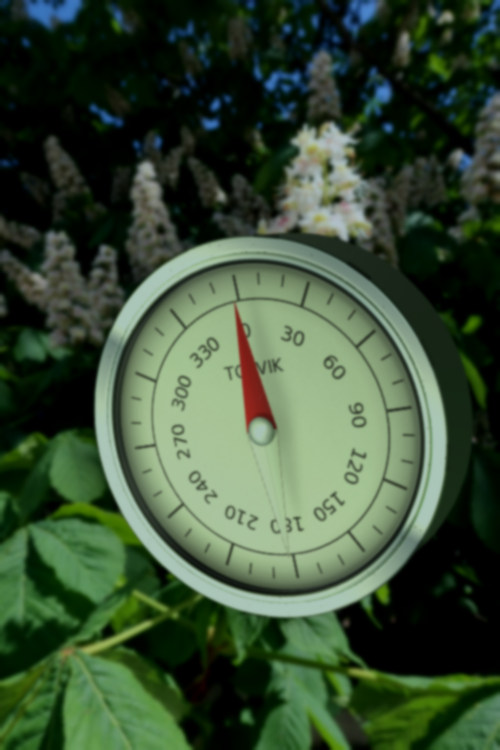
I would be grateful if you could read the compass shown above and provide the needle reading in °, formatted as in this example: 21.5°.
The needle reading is 0°
